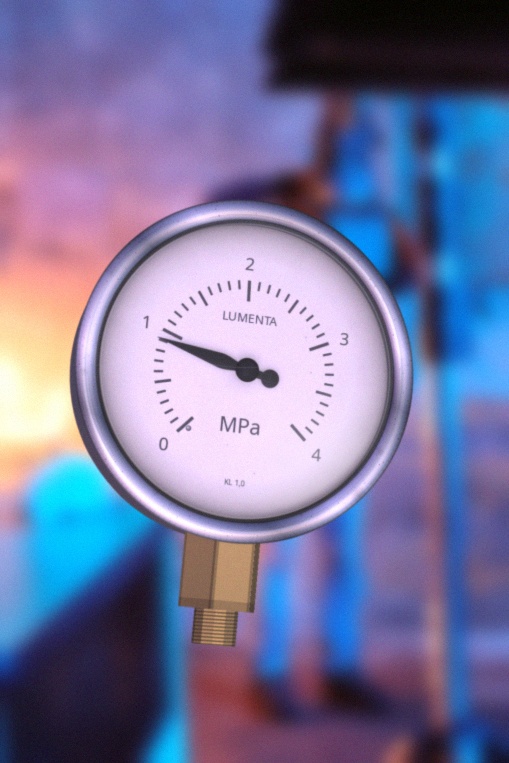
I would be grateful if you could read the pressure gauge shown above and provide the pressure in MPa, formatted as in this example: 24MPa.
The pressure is 0.9MPa
